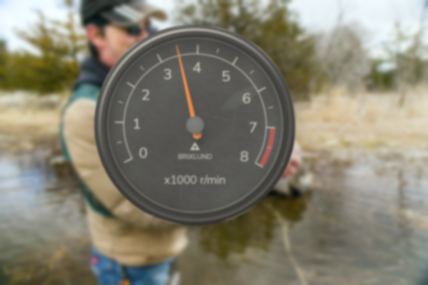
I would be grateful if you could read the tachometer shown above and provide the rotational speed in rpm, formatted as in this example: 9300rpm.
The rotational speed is 3500rpm
